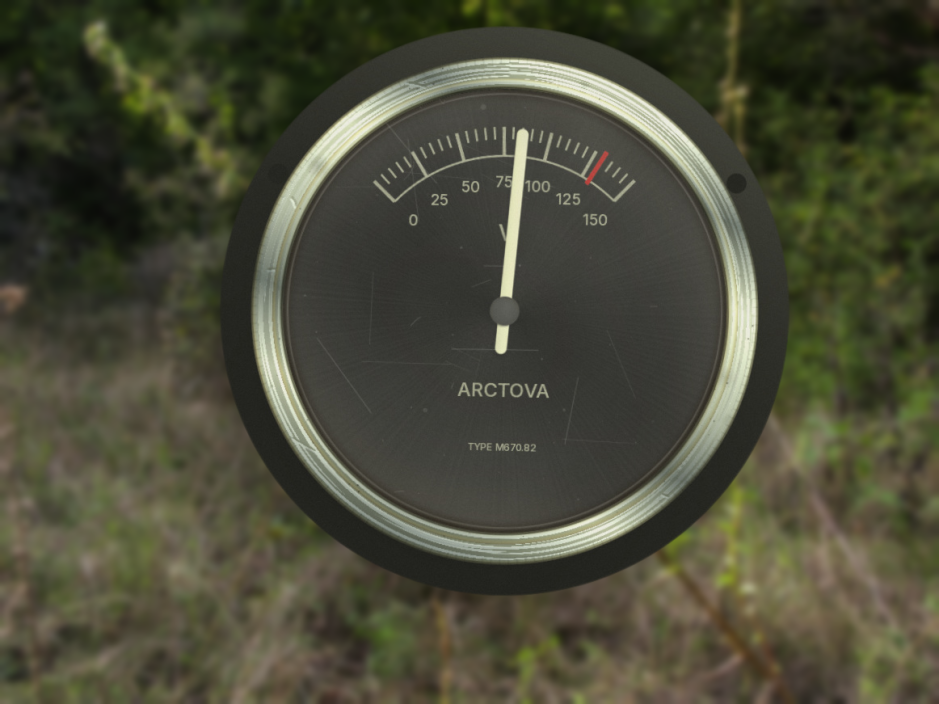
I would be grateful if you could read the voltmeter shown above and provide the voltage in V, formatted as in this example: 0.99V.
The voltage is 85V
